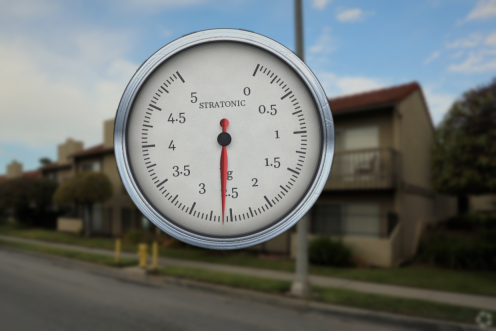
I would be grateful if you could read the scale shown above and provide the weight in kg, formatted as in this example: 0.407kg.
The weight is 2.6kg
